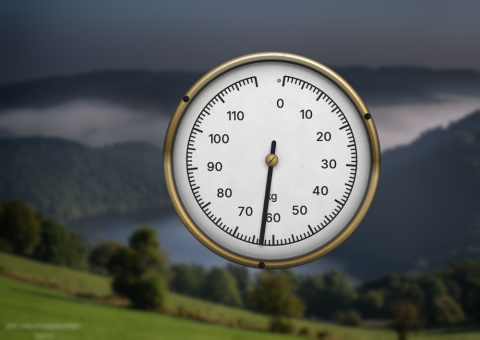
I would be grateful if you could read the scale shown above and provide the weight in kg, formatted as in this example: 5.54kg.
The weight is 63kg
